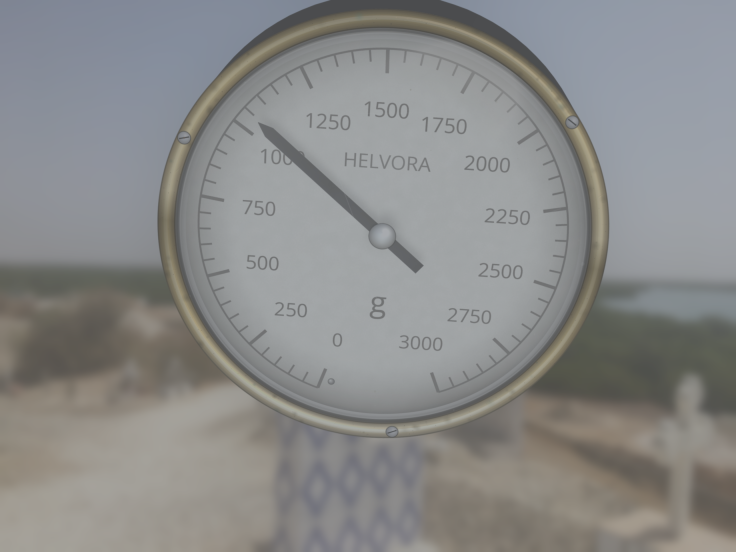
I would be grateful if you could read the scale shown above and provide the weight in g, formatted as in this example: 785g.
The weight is 1050g
